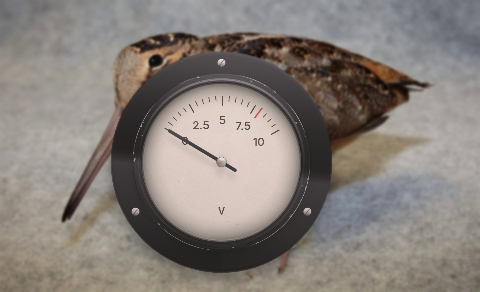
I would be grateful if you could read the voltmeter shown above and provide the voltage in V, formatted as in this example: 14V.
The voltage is 0V
